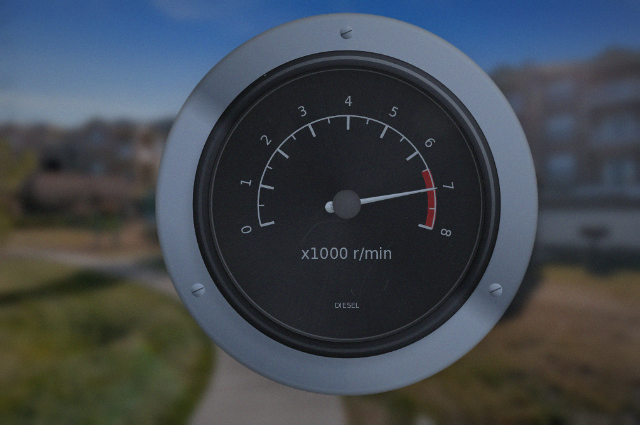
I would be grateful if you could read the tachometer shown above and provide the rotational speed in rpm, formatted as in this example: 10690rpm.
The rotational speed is 7000rpm
